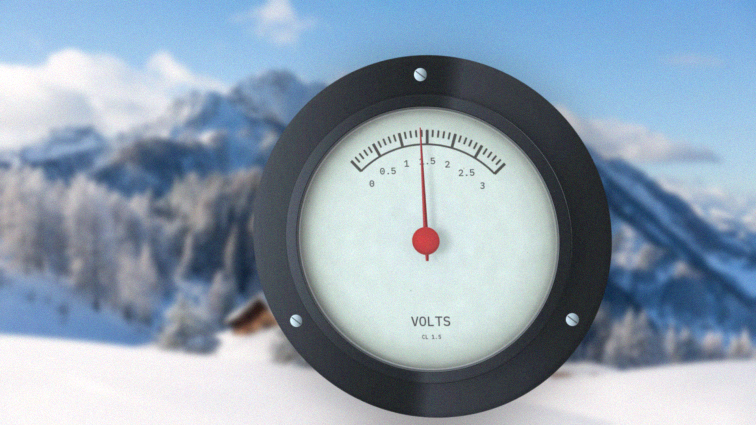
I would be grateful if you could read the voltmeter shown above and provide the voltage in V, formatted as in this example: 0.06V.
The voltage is 1.4V
